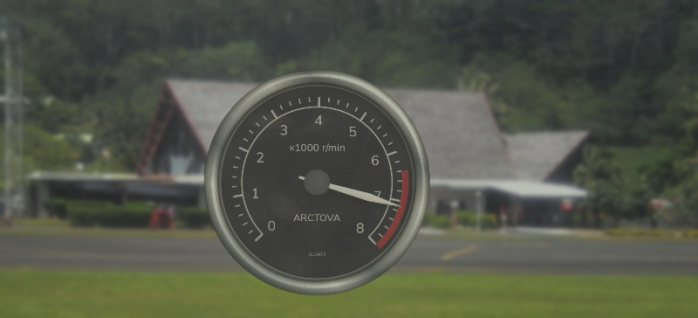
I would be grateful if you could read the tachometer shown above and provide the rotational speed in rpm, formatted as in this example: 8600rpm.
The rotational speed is 7100rpm
